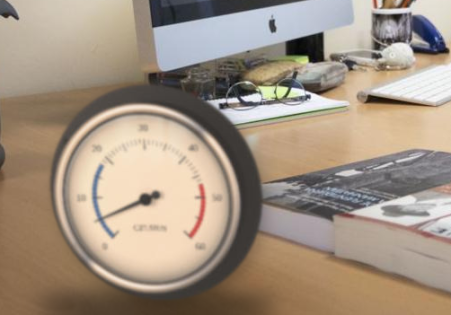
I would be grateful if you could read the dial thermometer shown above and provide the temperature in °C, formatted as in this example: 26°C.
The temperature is 5°C
